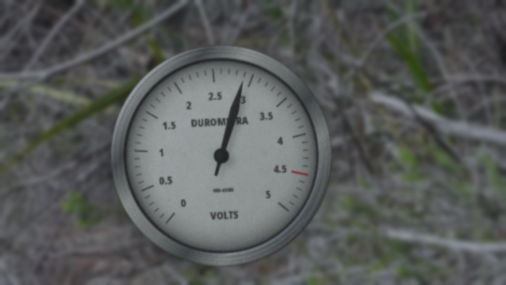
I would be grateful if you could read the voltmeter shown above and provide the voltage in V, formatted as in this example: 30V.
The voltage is 2.9V
